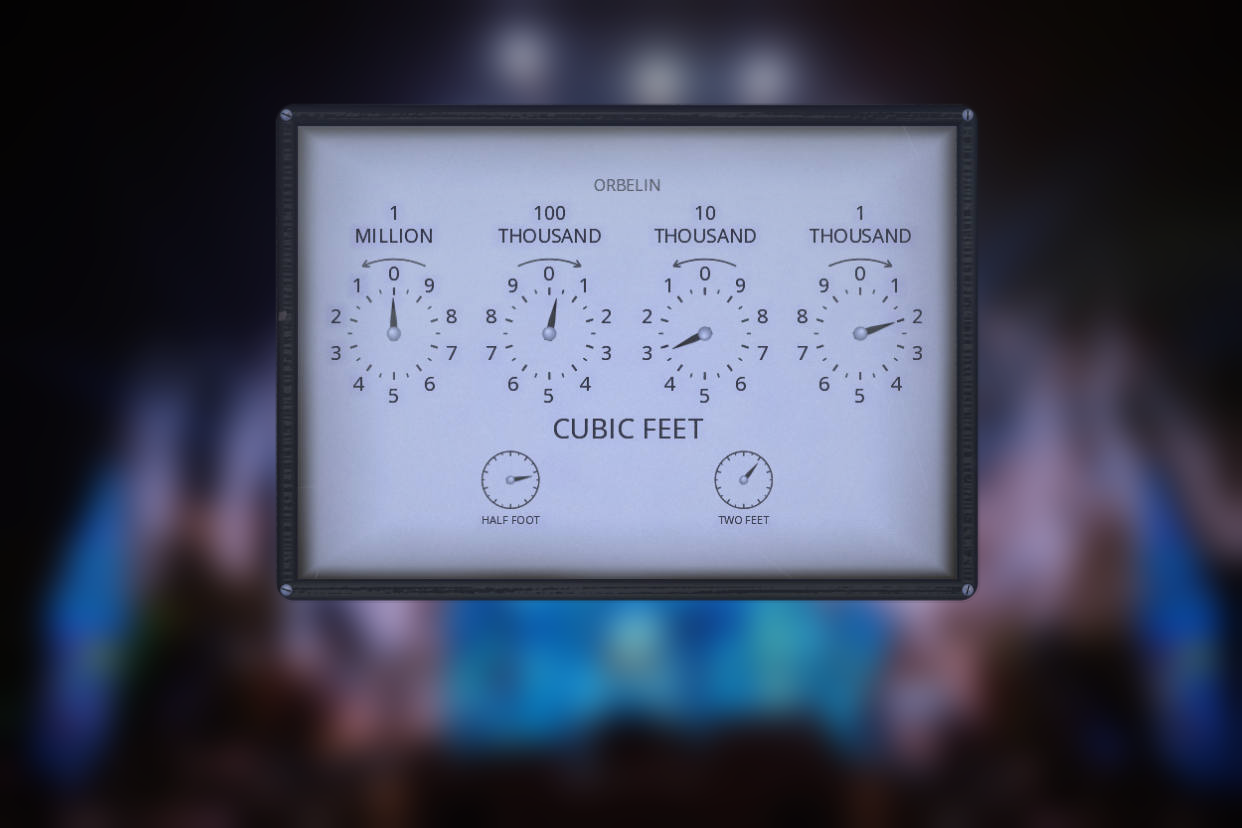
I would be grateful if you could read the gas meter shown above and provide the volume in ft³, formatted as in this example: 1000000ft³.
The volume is 3200ft³
